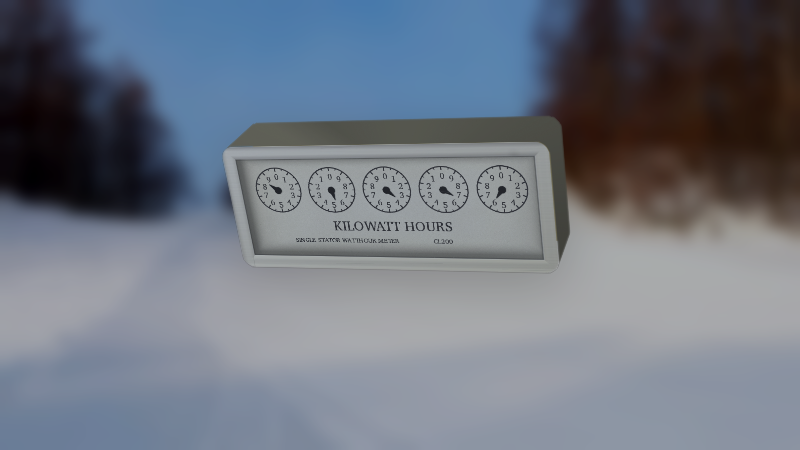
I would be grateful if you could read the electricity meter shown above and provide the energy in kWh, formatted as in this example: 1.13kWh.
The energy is 85366kWh
